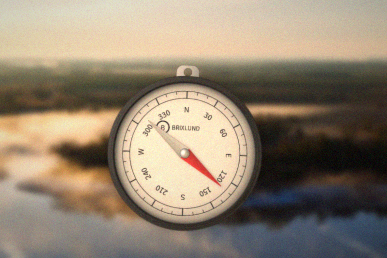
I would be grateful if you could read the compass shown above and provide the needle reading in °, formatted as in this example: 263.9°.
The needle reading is 130°
